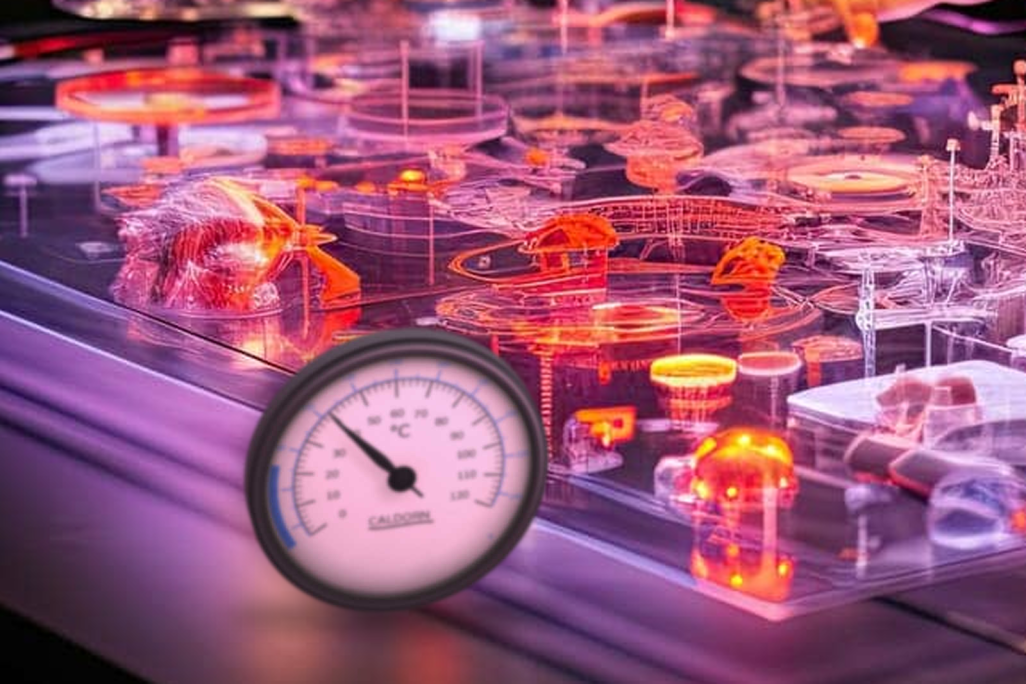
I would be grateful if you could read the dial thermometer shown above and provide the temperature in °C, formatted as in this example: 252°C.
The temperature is 40°C
